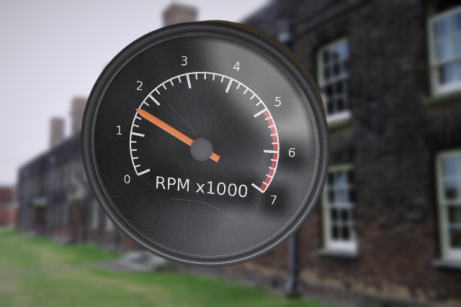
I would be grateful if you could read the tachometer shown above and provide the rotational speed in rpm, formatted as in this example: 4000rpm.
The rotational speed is 1600rpm
